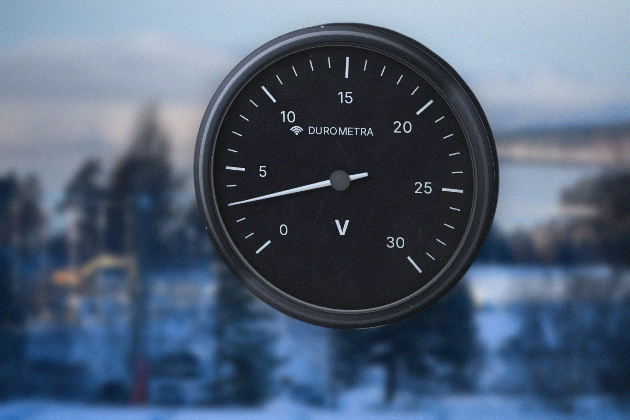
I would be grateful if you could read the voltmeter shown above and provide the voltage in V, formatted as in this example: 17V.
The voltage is 3V
